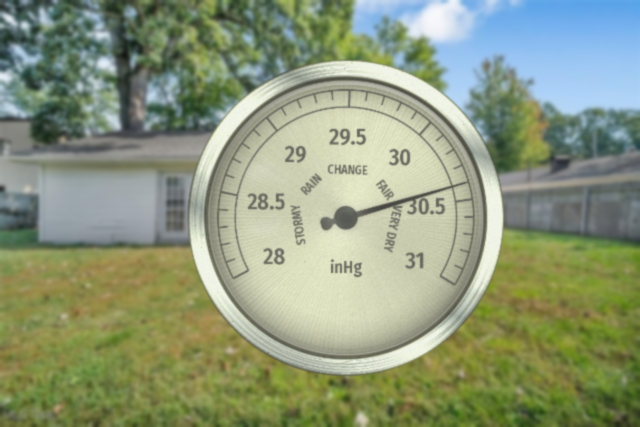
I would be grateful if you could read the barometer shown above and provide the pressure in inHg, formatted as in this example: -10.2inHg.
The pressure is 30.4inHg
